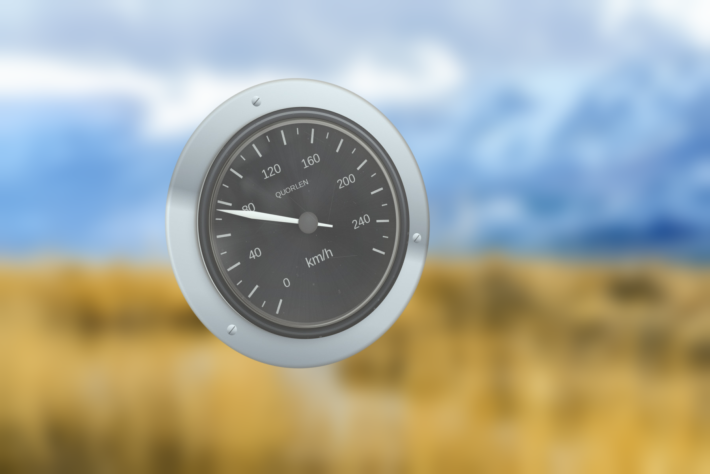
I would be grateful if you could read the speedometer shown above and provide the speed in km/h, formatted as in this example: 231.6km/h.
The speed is 75km/h
